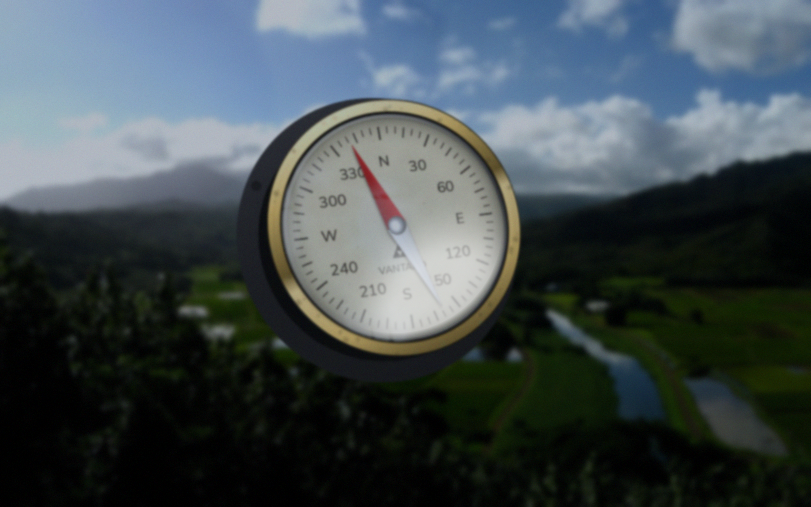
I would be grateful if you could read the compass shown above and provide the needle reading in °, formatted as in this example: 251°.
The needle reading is 340°
